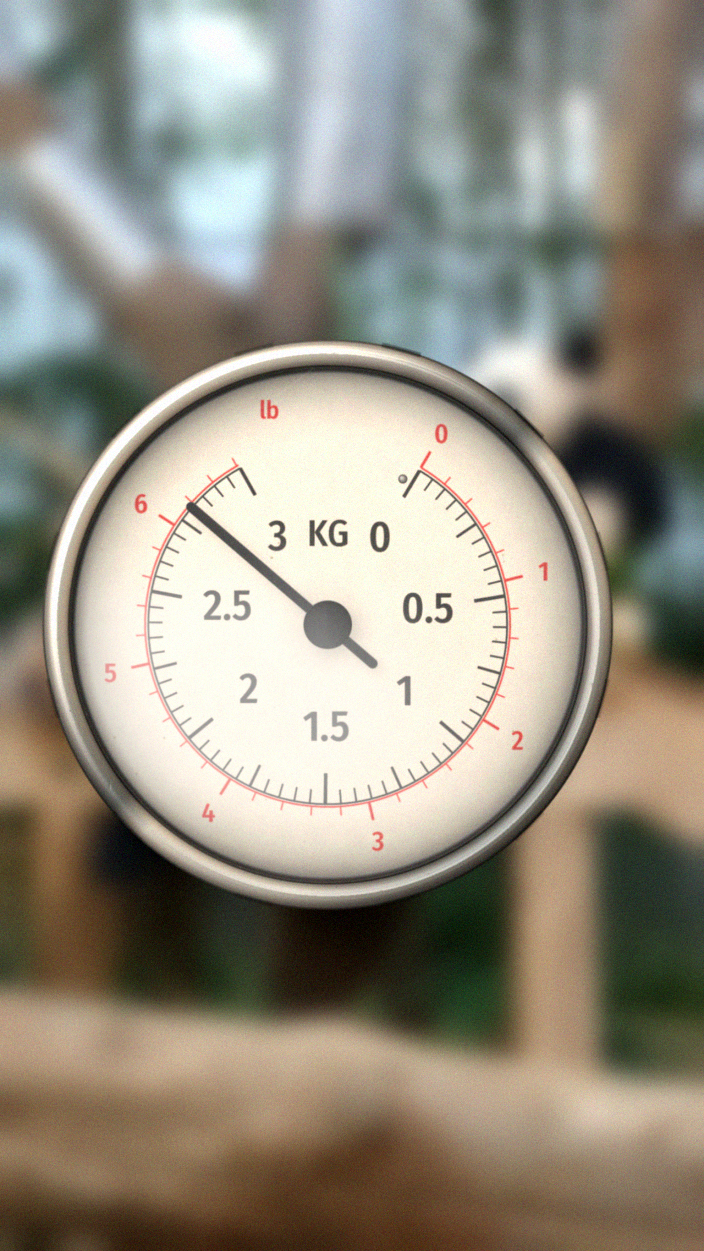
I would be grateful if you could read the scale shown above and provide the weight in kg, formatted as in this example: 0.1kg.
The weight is 2.8kg
